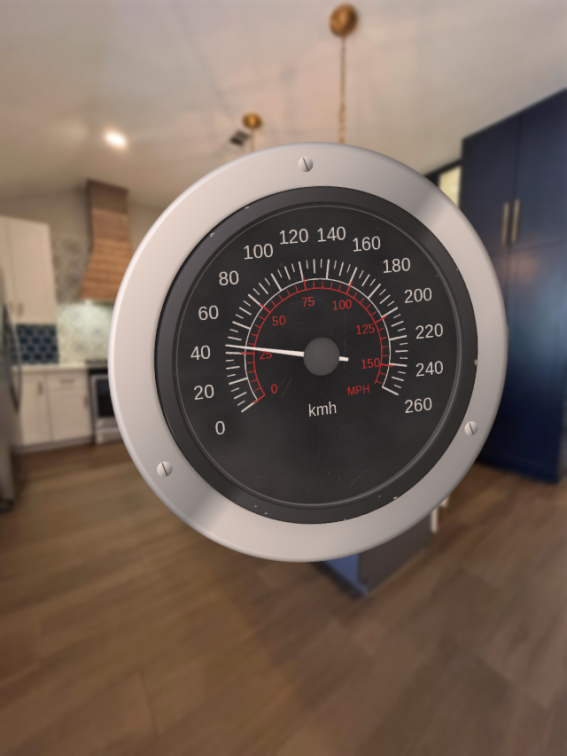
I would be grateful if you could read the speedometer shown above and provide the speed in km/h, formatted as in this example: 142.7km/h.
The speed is 45km/h
